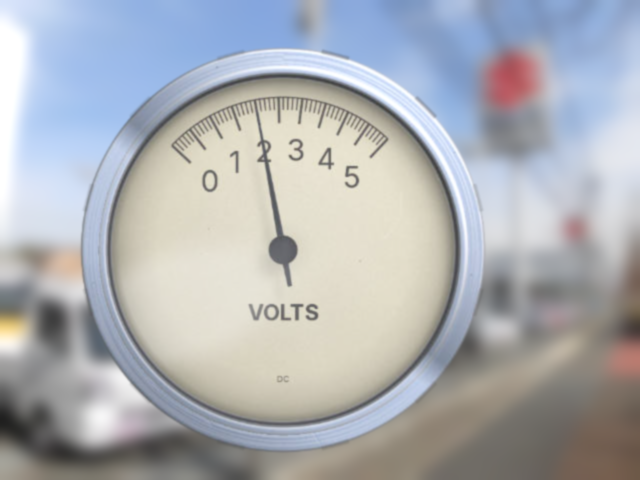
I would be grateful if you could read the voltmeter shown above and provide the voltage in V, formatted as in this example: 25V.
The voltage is 2V
